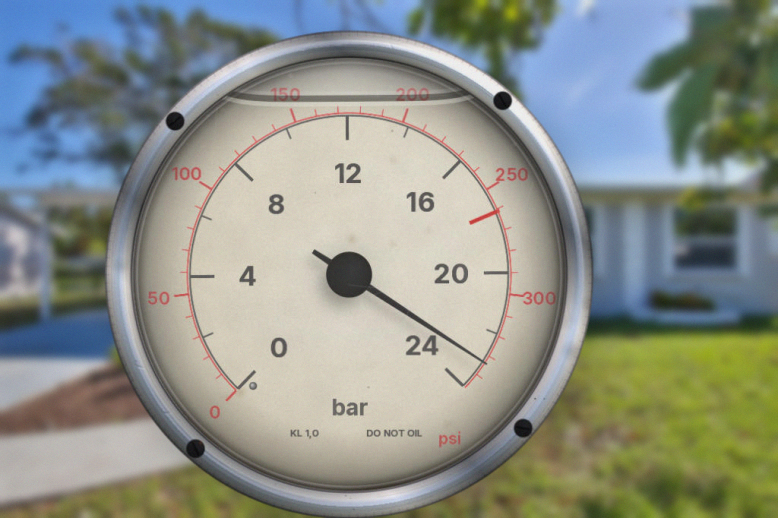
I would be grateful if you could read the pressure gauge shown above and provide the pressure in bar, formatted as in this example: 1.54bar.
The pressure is 23bar
